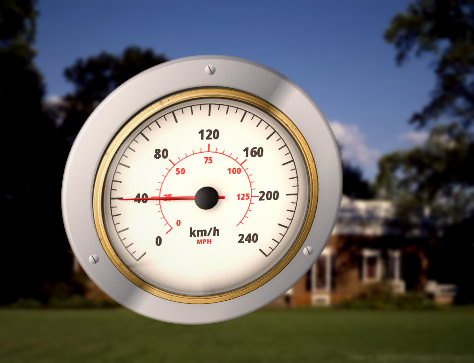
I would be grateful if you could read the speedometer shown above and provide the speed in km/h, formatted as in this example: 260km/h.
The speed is 40km/h
